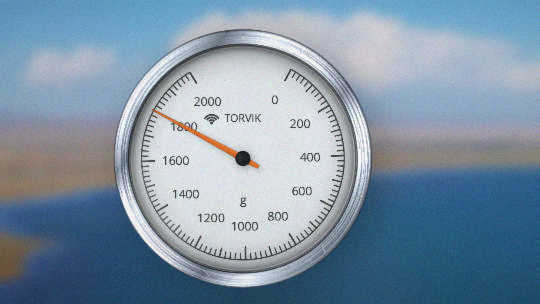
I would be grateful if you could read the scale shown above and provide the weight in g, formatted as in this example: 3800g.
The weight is 1800g
